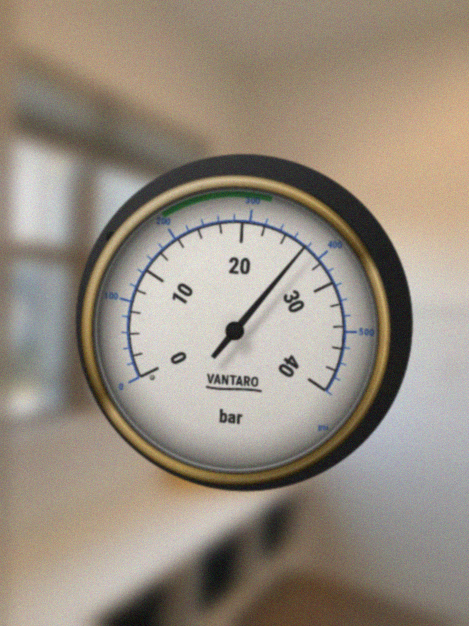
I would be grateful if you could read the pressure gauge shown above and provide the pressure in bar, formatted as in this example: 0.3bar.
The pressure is 26bar
